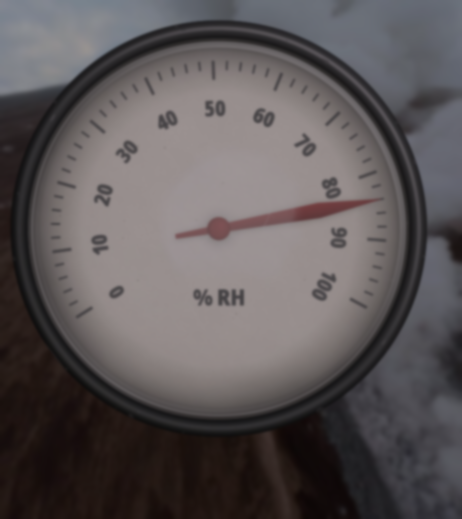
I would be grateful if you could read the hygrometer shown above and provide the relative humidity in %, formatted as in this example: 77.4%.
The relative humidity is 84%
